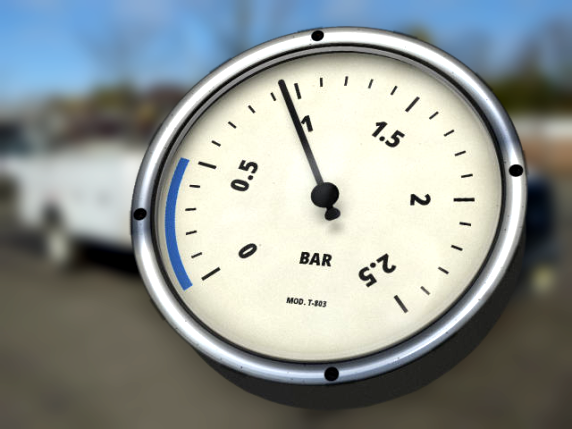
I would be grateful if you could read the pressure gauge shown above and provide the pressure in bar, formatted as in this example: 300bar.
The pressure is 0.95bar
